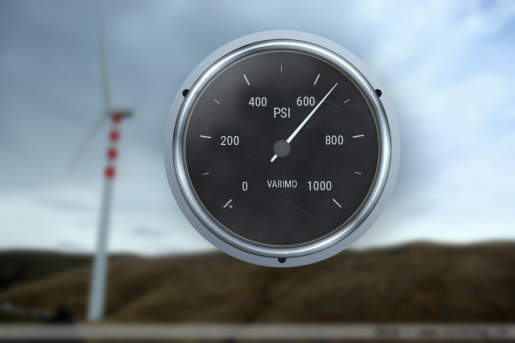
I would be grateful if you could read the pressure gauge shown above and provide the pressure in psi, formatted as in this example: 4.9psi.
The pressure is 650psi
